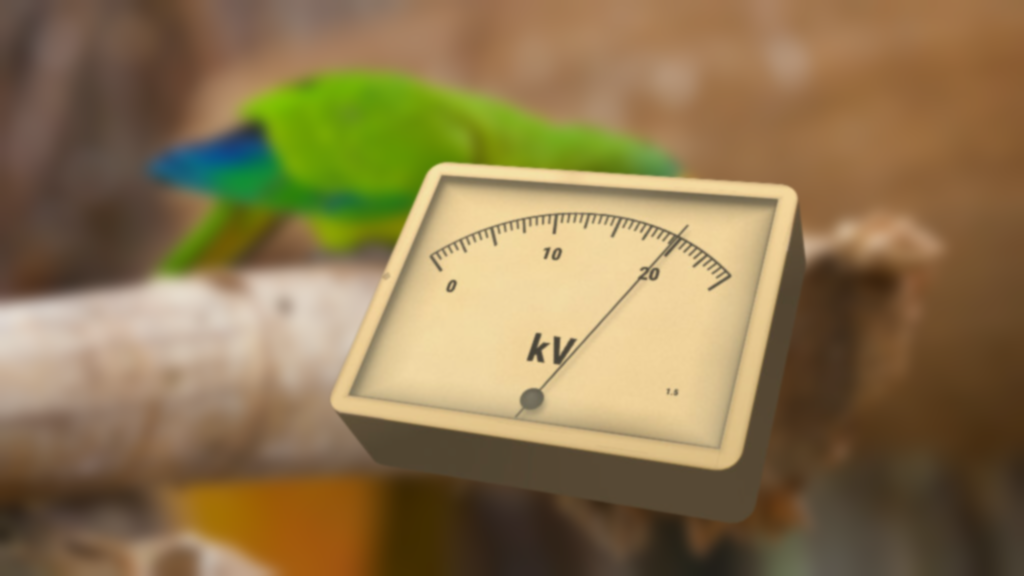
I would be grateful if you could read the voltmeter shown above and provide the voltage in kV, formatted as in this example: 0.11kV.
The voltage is 20kV
